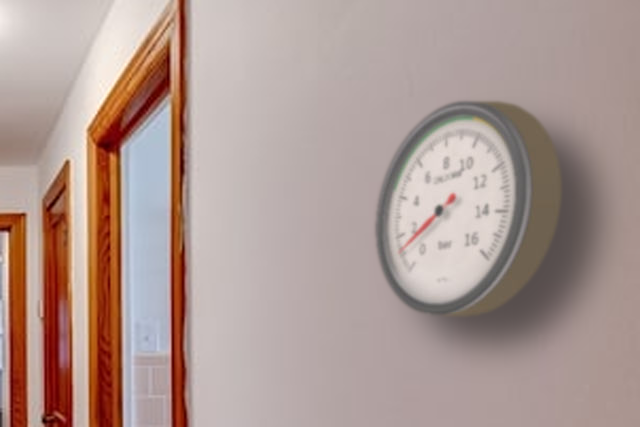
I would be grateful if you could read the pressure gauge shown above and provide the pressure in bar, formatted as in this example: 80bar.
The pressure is 1bar
